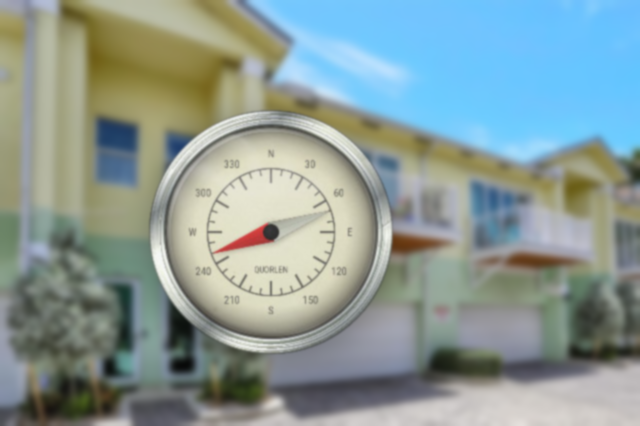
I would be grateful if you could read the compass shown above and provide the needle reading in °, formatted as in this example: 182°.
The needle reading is 250°
